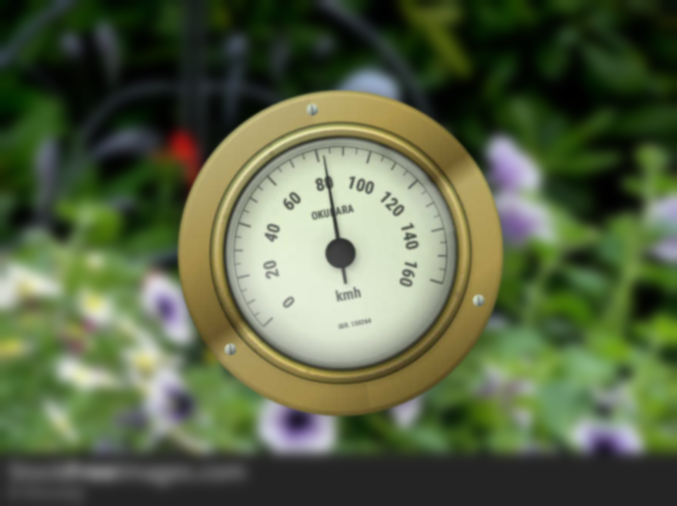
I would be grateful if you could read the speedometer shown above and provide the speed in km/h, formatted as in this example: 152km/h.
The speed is 82.5km/h
